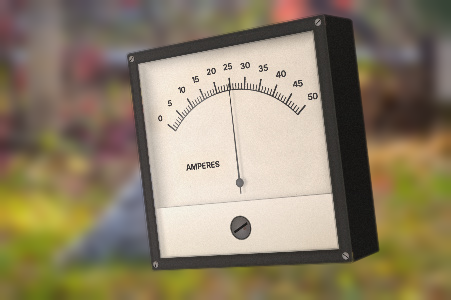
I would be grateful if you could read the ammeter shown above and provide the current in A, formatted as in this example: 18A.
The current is 25A
